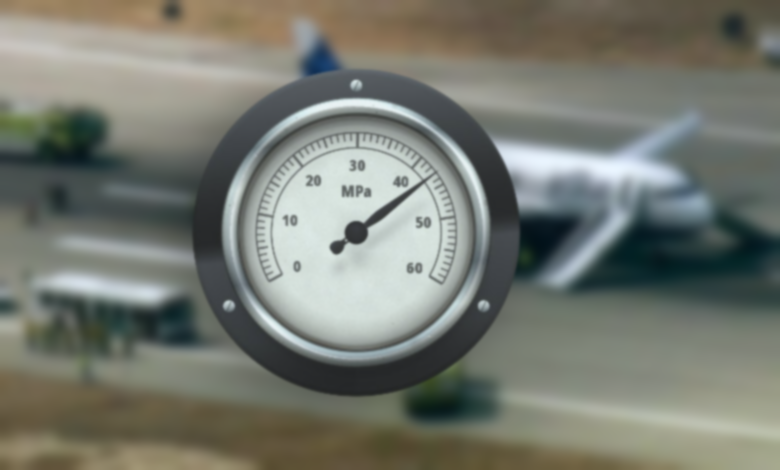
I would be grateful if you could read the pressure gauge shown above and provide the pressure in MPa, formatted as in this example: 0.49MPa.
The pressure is 43MPa
